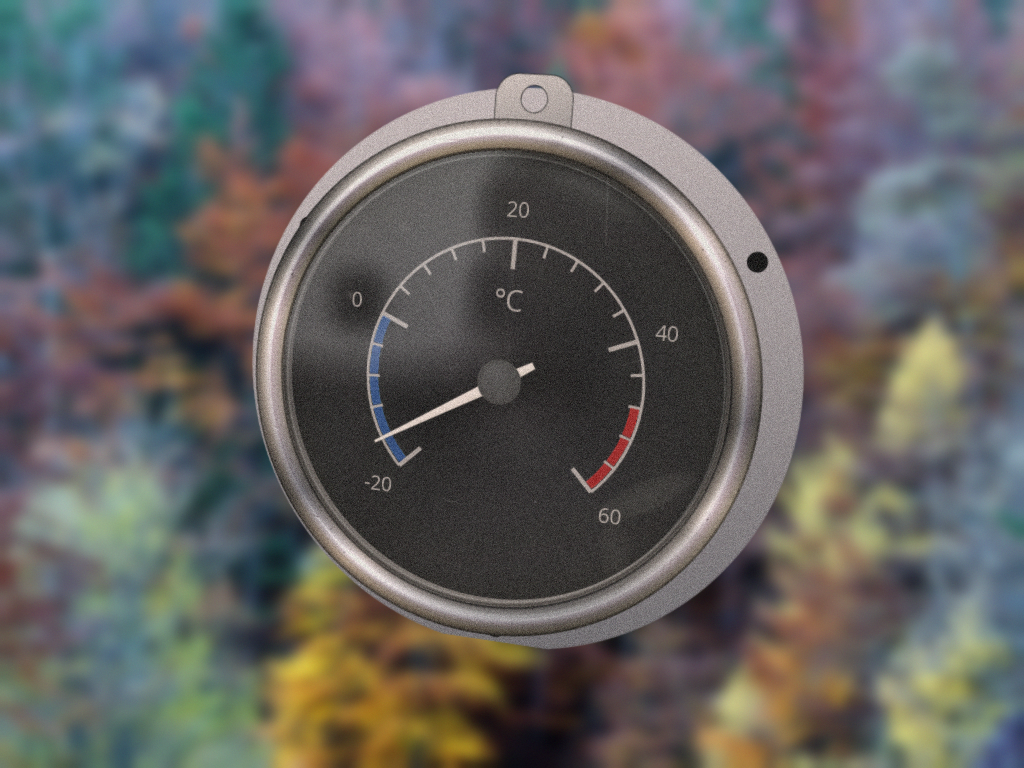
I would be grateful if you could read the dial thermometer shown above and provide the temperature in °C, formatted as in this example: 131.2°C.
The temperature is -16°C
